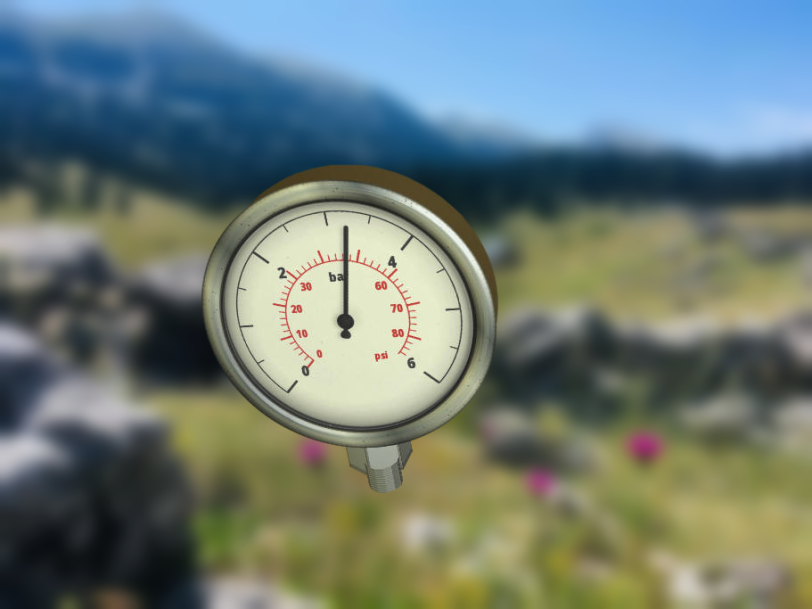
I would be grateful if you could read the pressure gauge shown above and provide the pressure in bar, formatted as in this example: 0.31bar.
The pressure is 3.25bar
